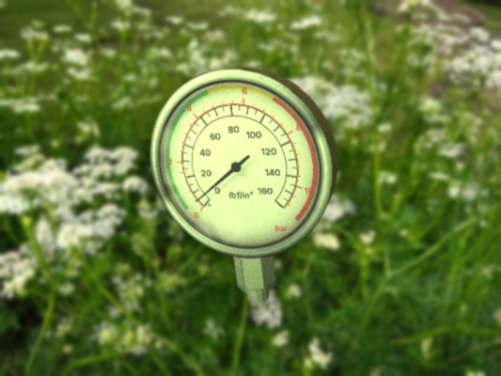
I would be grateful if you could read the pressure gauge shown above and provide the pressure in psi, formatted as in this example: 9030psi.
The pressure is 5psi
